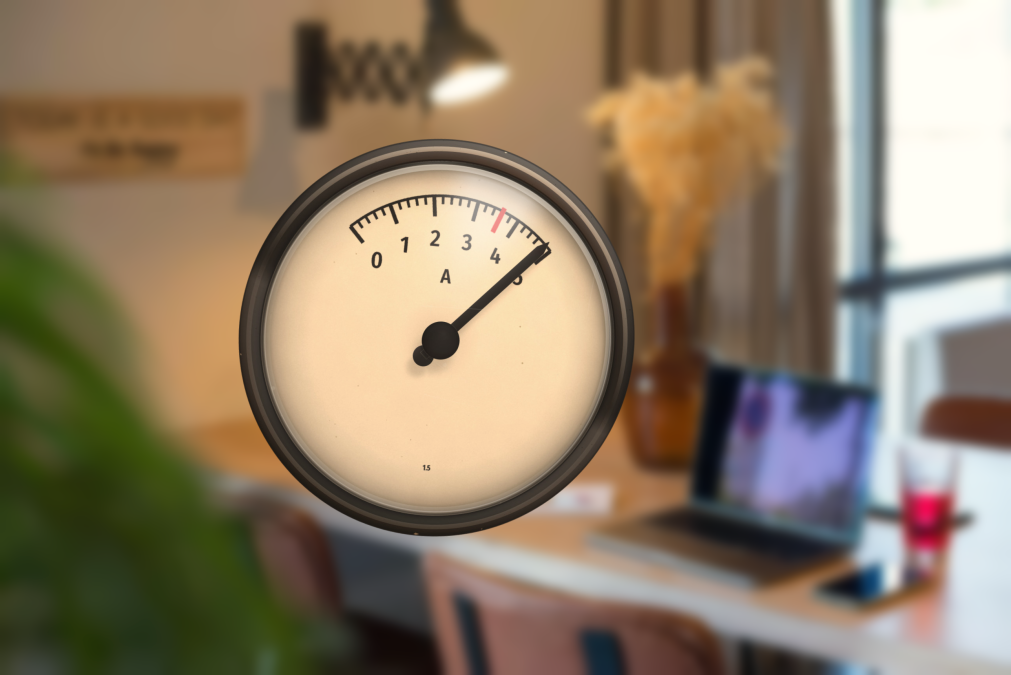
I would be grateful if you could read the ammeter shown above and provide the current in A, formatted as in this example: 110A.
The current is 4.8A
